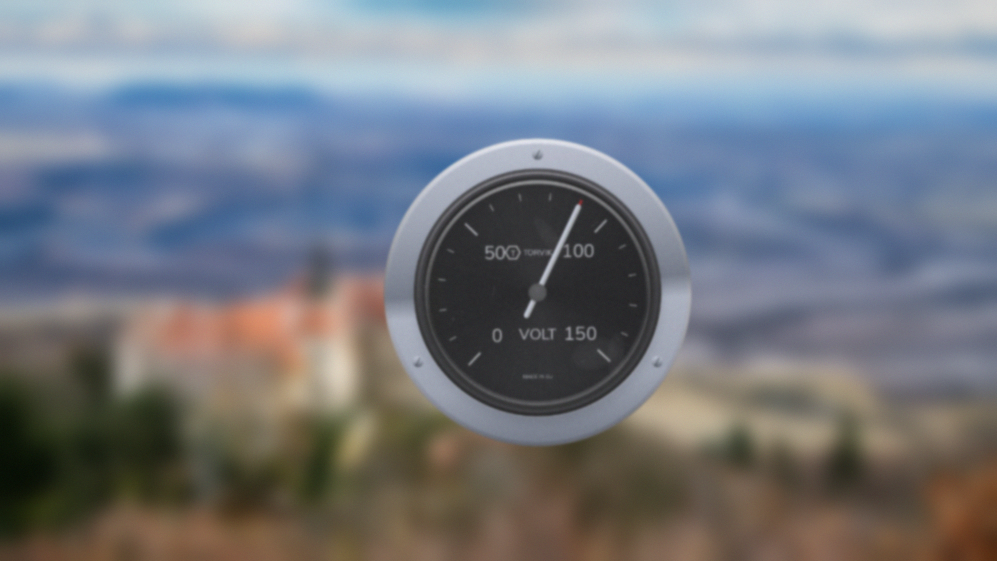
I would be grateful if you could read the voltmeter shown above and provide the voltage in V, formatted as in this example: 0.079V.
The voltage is 90V
